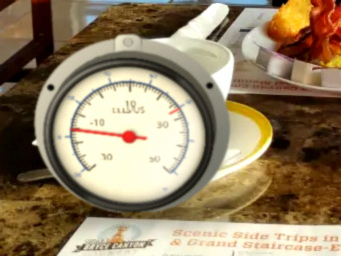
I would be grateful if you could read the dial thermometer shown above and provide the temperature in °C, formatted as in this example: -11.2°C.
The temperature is -15°C
